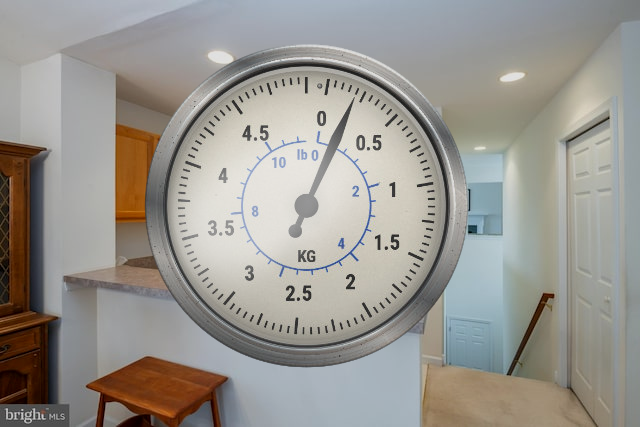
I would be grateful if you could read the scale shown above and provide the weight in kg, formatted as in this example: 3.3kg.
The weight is 0.2kg
